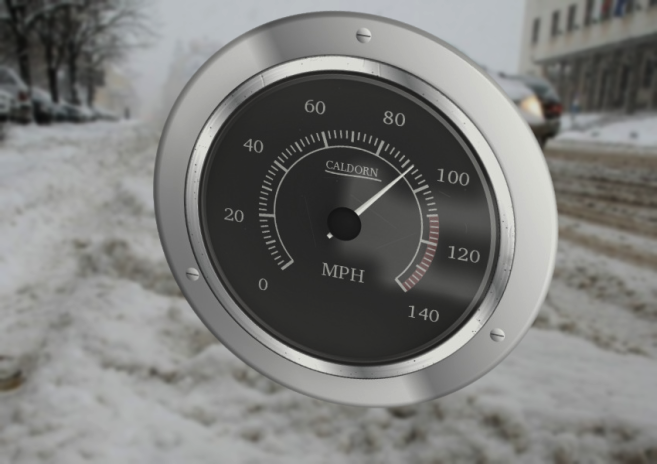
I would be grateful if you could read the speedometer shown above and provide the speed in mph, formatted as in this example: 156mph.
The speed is 92mph
